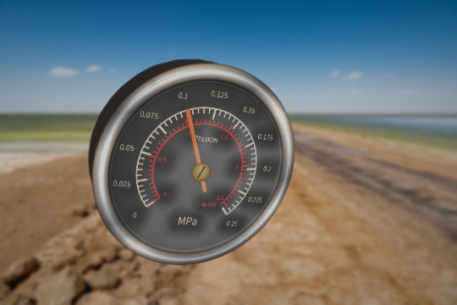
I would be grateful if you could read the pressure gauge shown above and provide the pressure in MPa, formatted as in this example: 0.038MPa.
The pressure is 0.1MPa
